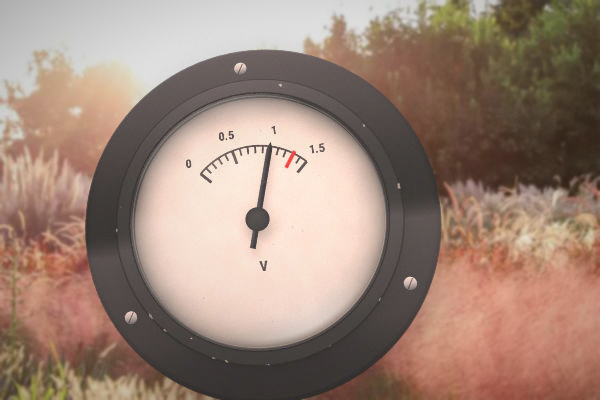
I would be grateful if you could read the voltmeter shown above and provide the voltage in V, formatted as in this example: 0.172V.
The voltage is 1V
